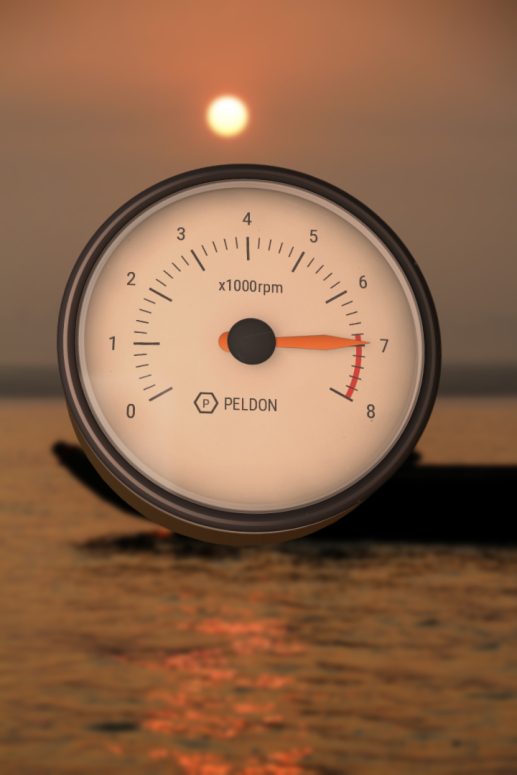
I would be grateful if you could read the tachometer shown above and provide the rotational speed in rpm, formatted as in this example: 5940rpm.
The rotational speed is 7000rpm
